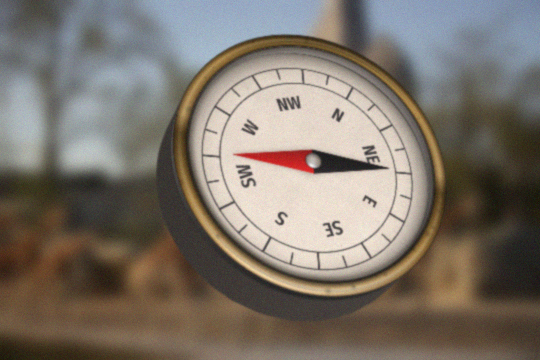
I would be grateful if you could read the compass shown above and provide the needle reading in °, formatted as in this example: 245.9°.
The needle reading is 240°
